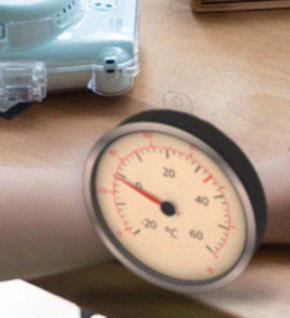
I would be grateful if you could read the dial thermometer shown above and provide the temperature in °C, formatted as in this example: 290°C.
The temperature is 0°C
